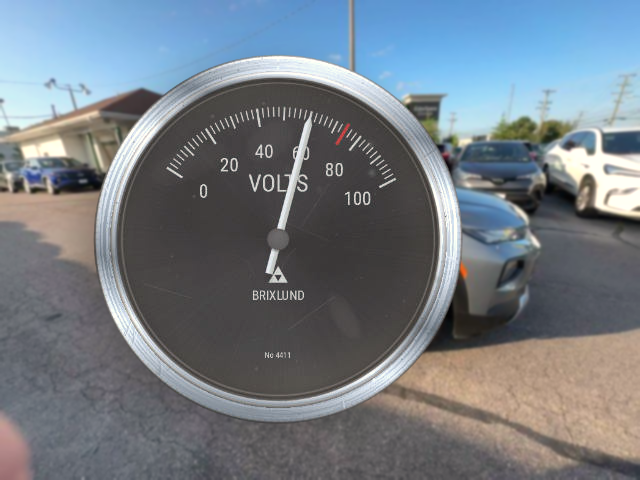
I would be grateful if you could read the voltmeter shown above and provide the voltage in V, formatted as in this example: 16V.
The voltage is 60V
